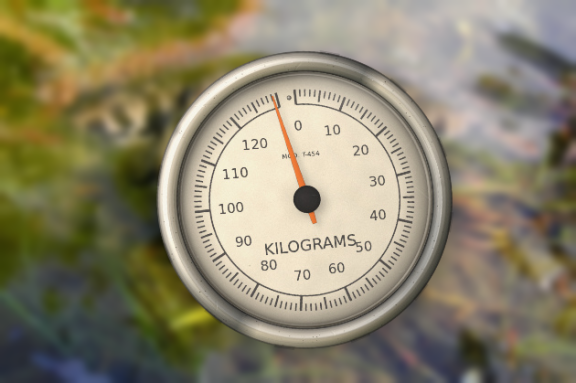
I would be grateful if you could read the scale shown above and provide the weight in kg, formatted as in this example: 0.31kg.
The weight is 129kg
